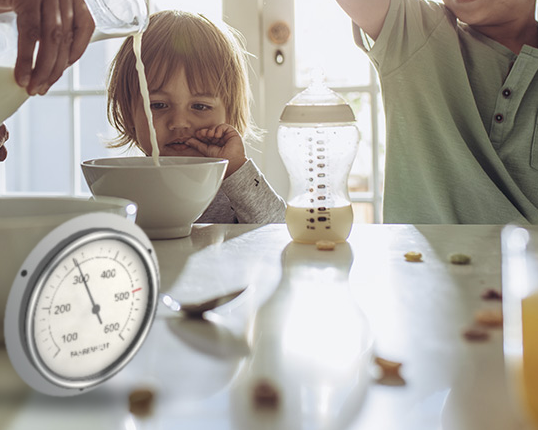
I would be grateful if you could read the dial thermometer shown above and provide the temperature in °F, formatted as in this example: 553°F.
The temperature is 300°F
